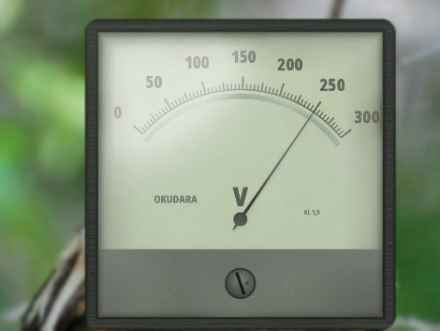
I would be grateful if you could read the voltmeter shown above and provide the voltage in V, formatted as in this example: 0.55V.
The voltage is 250V
